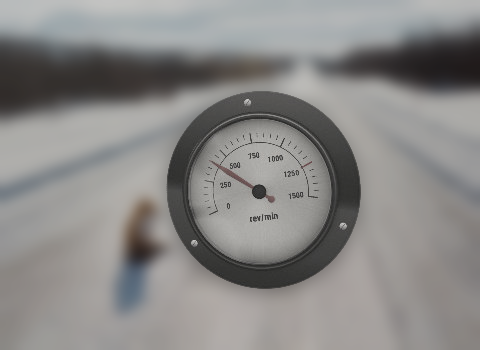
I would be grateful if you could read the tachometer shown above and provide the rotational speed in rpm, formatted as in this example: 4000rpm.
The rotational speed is 400rpm
